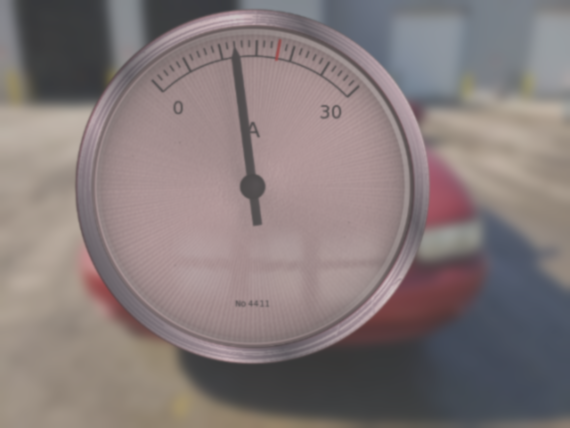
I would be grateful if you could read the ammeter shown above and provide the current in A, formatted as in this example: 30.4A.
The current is 12A
